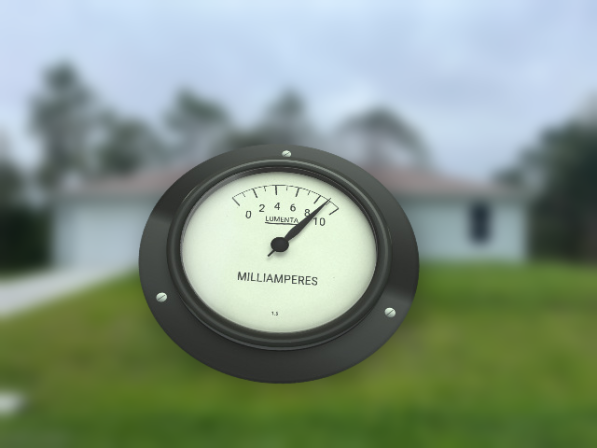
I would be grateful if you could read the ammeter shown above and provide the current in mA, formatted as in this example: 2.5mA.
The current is 9mA
